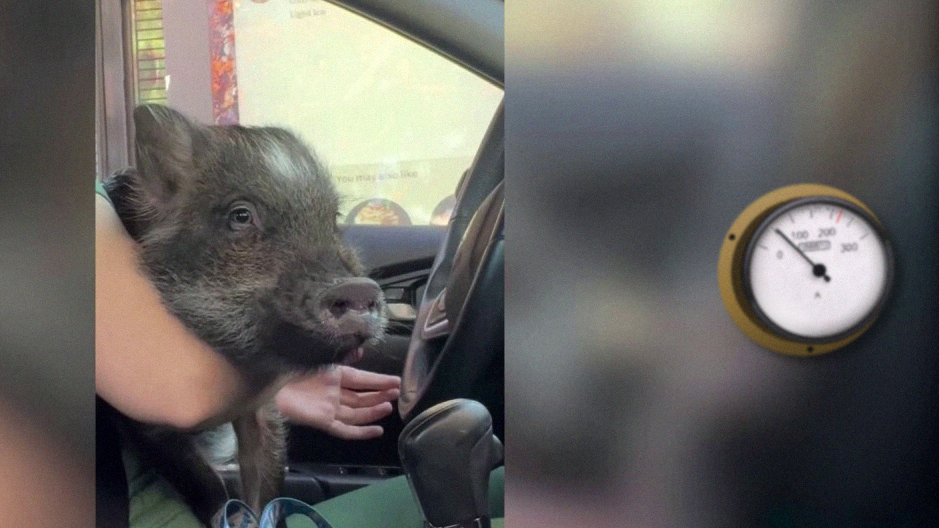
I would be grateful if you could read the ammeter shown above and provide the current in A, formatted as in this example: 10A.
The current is 50A
